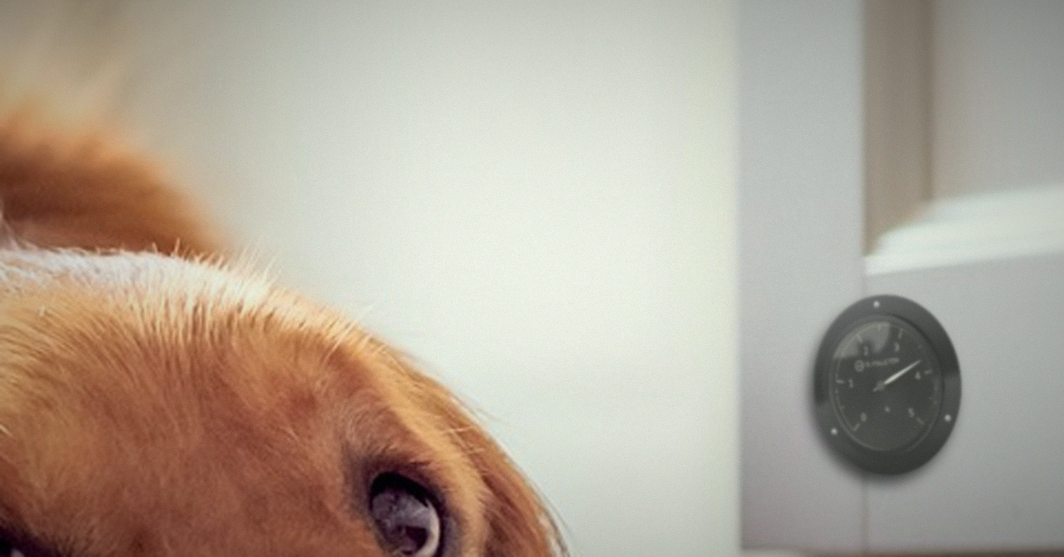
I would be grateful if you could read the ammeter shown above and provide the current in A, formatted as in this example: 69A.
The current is 3.75A
